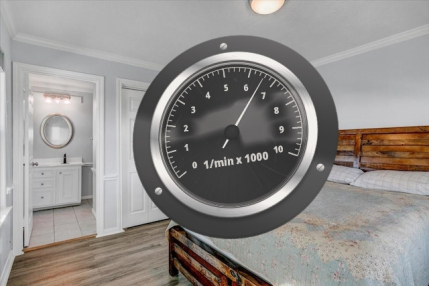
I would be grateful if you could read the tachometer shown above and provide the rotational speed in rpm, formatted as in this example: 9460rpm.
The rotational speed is 6600rpm
